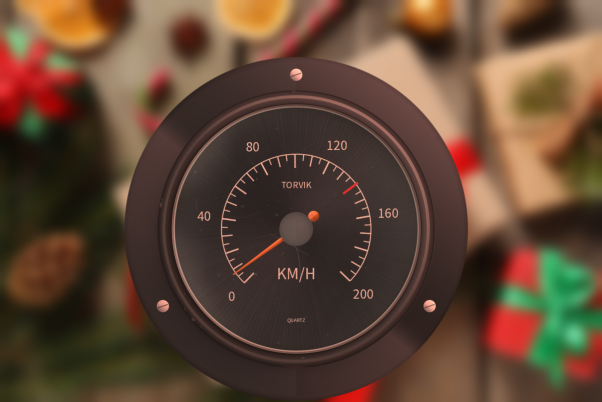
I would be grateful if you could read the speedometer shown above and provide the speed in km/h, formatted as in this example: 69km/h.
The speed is 7.5km/h
